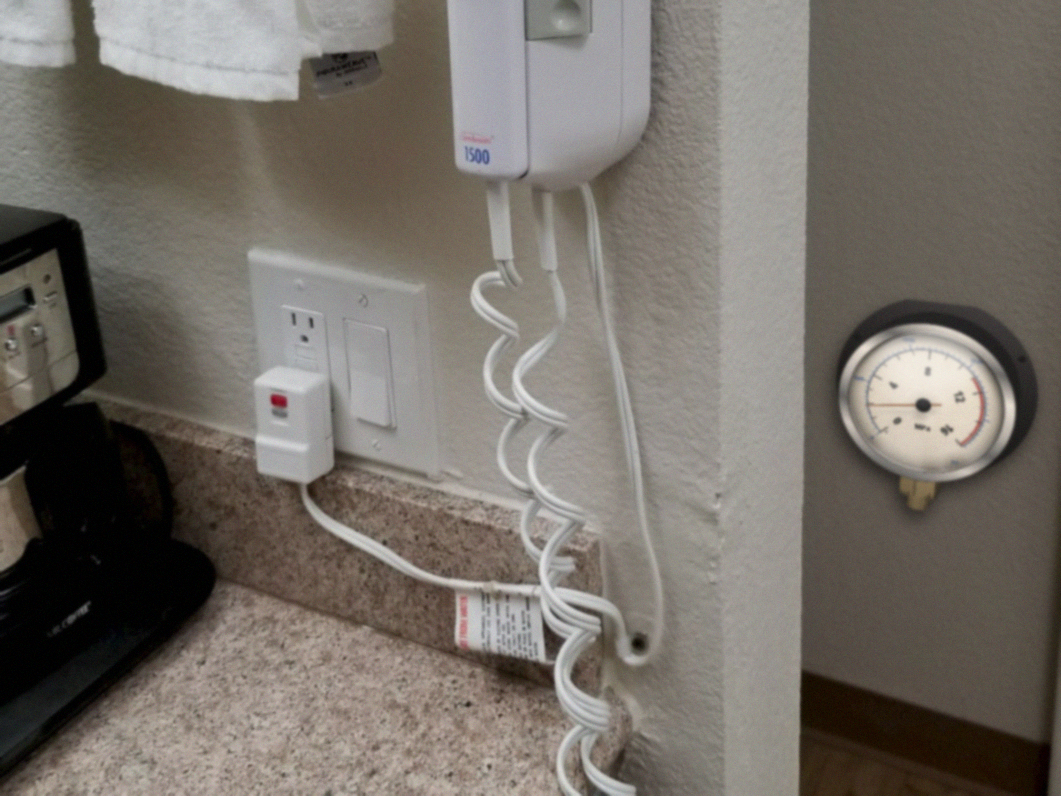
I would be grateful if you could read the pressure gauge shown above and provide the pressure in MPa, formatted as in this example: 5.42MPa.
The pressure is 2MPa
